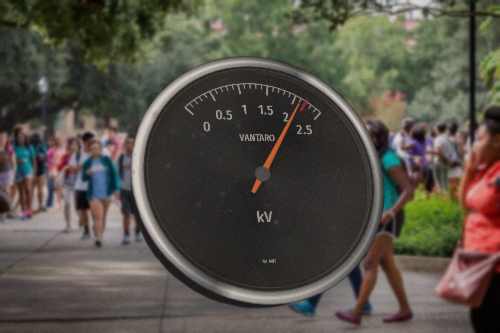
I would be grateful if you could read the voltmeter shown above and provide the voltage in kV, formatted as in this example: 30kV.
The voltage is 2.1kV
